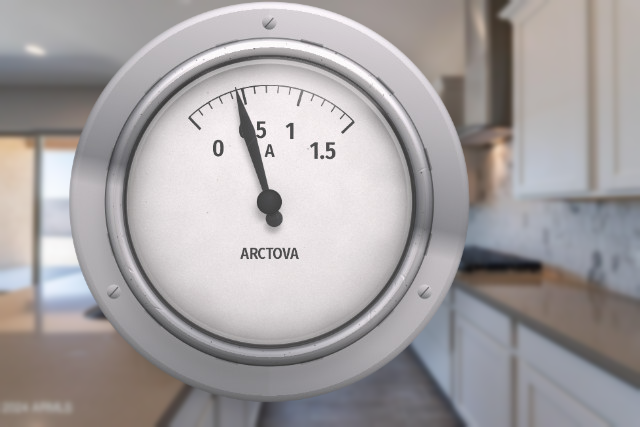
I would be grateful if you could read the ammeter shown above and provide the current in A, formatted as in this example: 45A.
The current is 0.45A
